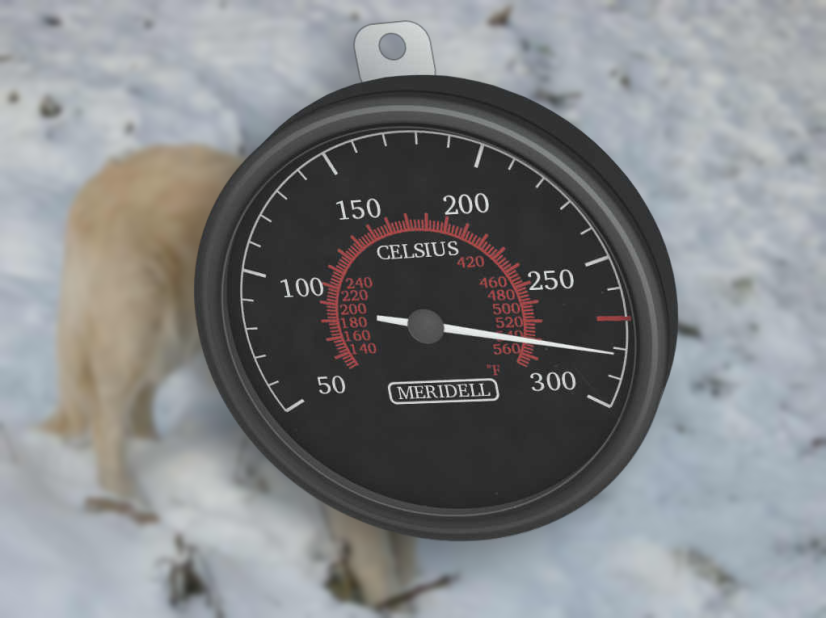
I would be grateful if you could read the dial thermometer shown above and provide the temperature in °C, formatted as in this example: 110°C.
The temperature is 280°C
